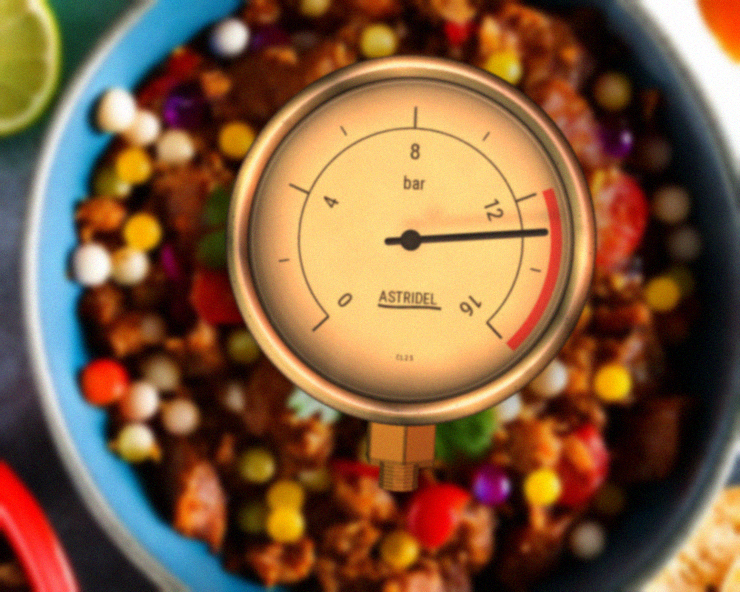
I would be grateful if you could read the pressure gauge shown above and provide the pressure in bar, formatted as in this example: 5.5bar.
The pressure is 13bar
